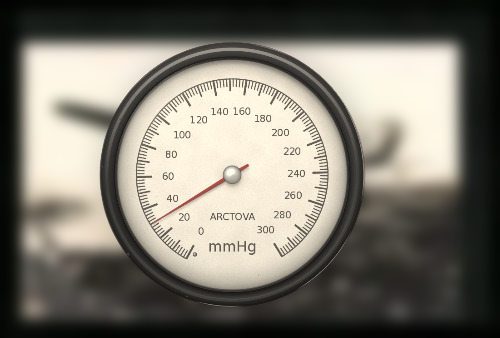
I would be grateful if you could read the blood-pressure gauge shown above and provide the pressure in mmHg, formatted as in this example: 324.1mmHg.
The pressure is 30mmHg
